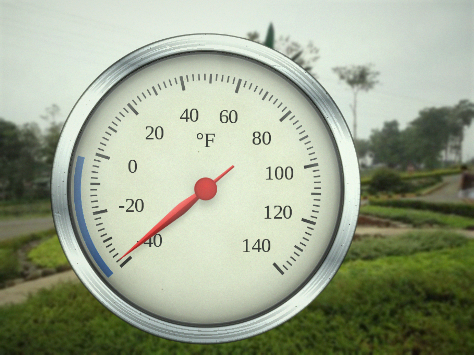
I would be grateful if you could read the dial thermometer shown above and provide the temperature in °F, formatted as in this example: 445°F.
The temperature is -38°F
